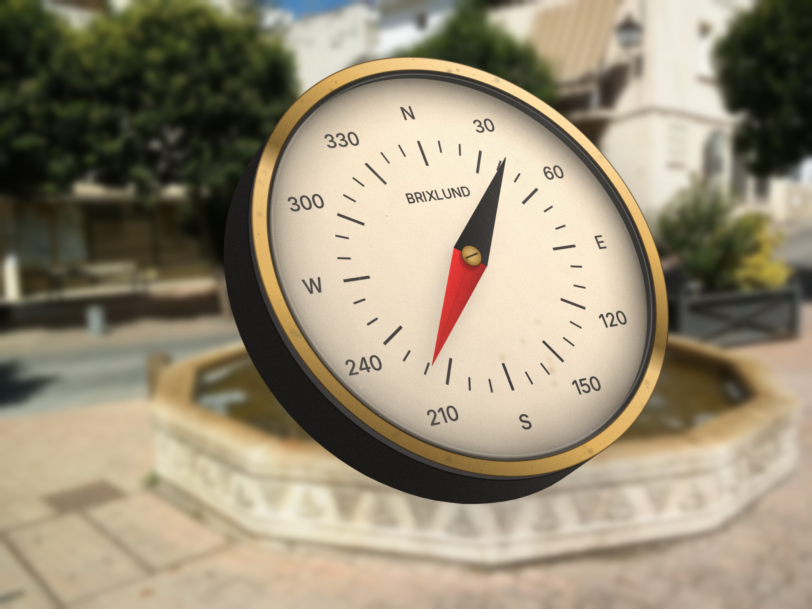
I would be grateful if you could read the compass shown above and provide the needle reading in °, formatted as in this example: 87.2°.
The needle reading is 220°
